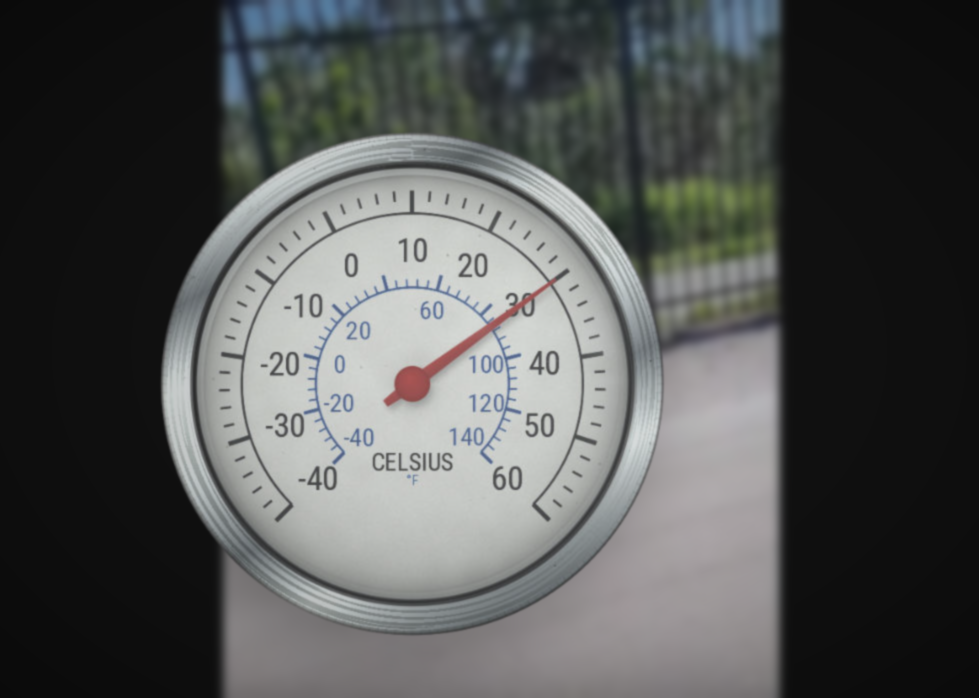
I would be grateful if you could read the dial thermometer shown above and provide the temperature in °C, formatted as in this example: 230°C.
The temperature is 30°C
